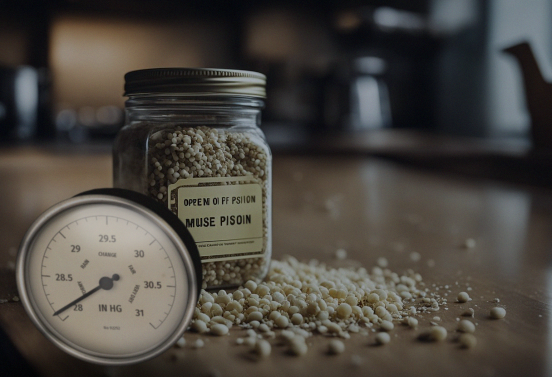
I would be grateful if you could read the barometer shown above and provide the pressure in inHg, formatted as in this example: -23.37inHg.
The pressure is 28.1inHg
